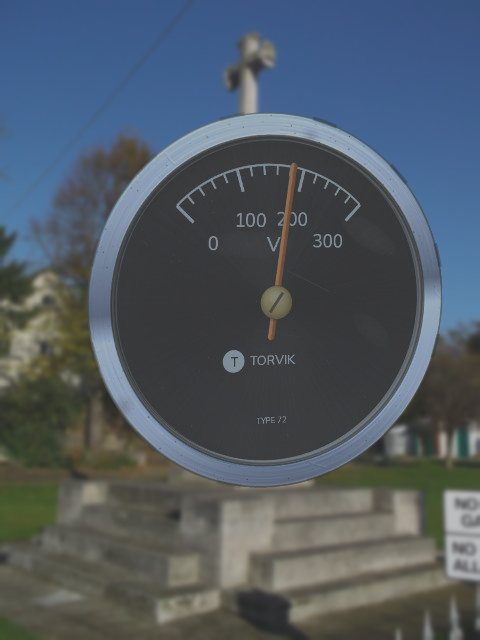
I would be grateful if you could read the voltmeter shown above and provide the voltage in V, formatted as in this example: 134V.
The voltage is 180V
